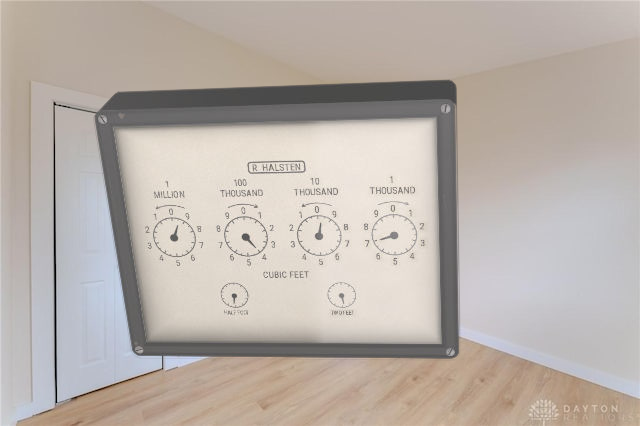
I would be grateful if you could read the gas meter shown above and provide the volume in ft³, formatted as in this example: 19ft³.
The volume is 939700ft³
